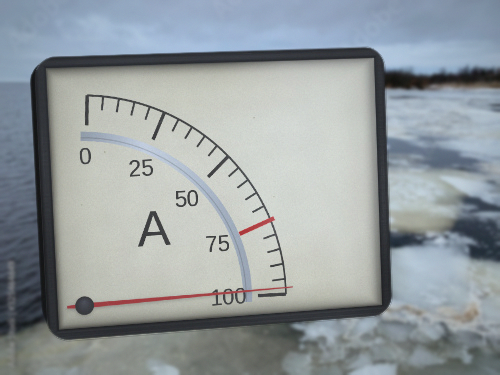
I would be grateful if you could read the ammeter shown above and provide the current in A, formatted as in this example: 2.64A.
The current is 97.5A
